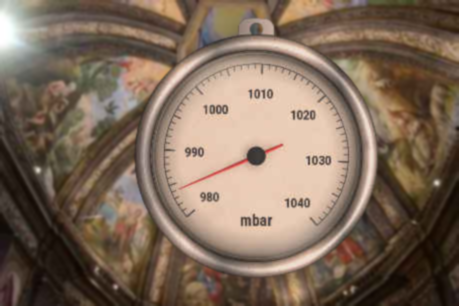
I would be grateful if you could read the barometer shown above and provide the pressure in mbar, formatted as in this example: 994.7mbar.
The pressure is 984mbar
